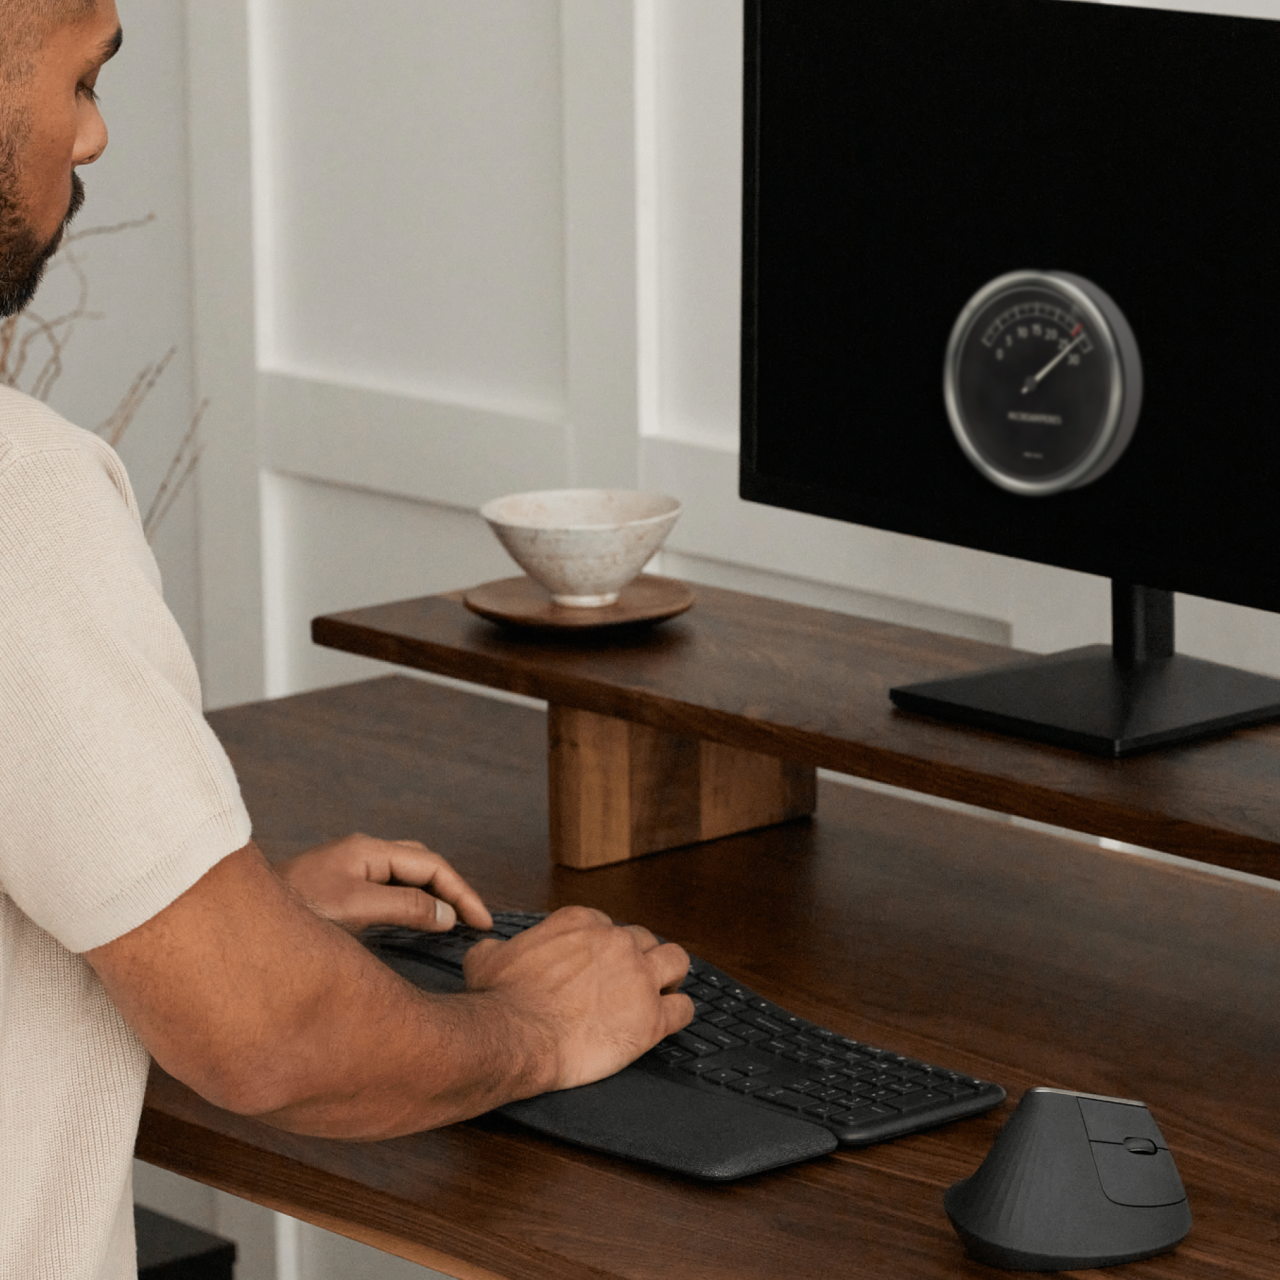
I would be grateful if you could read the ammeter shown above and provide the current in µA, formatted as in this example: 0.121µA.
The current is 27.5µA
